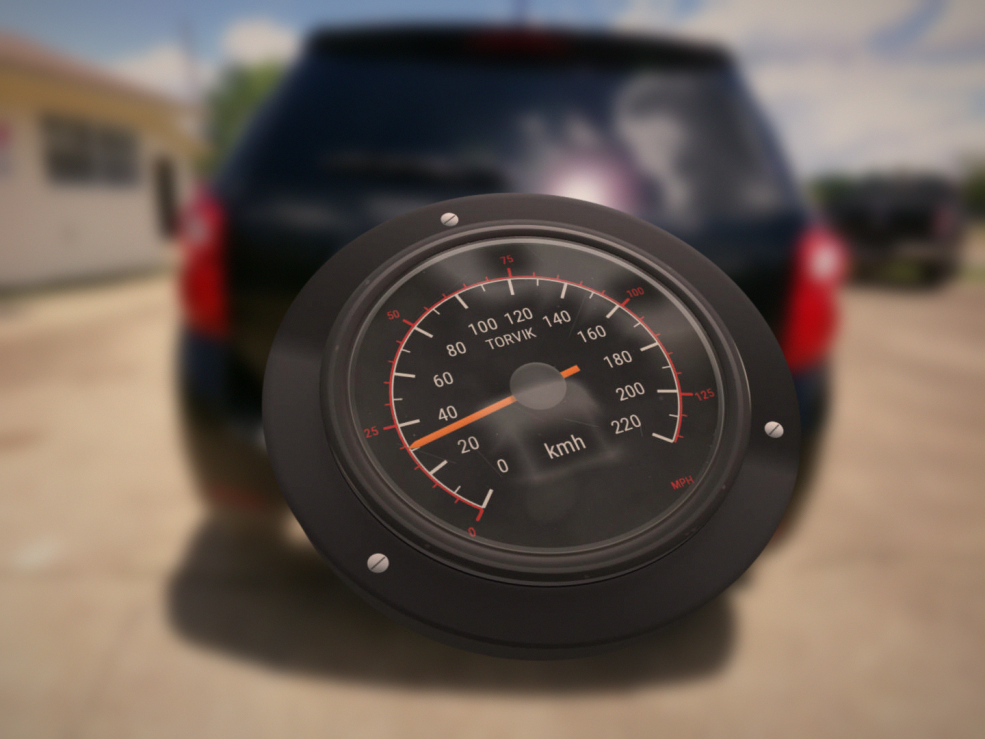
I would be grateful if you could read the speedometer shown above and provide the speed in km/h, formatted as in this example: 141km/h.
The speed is 30km/h
